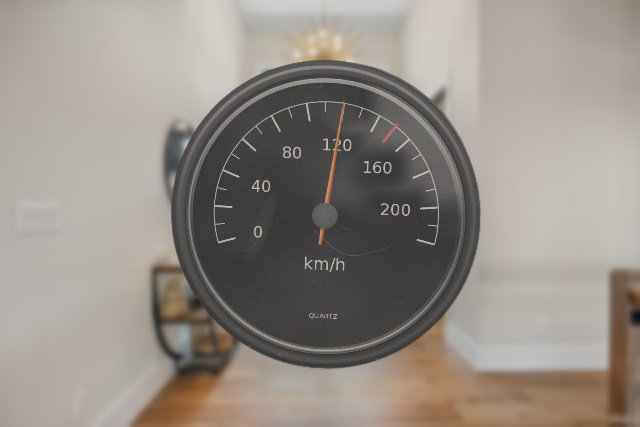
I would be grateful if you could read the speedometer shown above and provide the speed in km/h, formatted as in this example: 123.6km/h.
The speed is 120km/h
